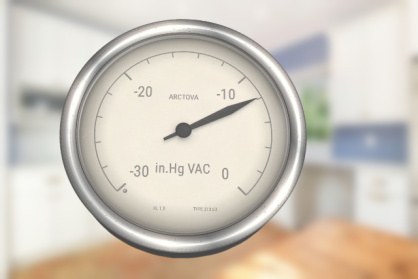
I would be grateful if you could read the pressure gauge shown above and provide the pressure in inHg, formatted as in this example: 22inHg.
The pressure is -8inHg
